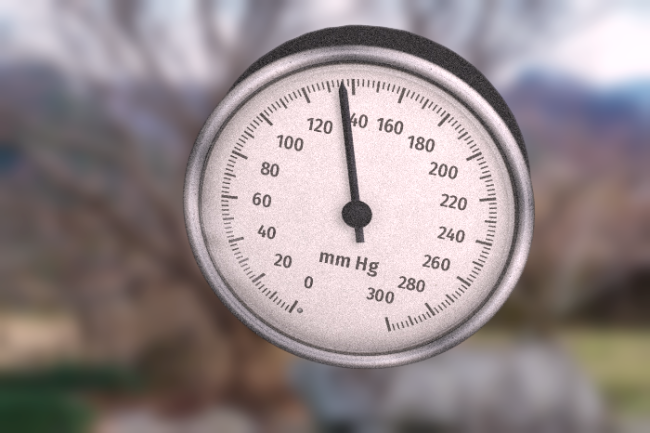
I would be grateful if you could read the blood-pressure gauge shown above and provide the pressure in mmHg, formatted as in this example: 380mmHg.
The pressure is 136mmHg
